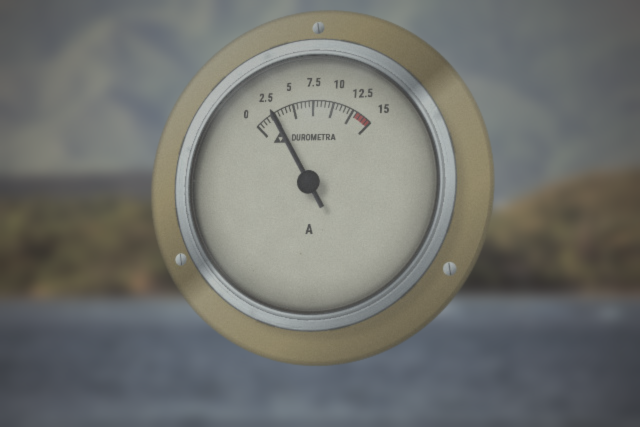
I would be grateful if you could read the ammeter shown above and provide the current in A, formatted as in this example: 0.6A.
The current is 2.5A
